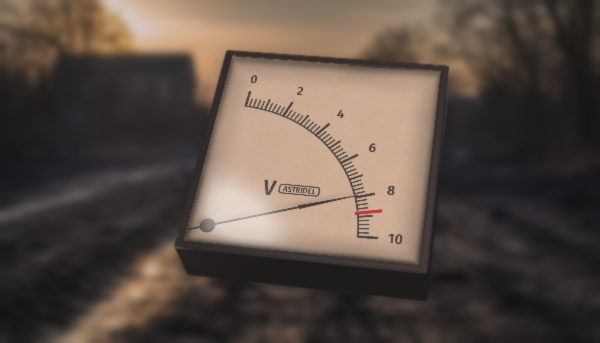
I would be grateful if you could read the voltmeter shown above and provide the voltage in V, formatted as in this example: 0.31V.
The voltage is 8V
